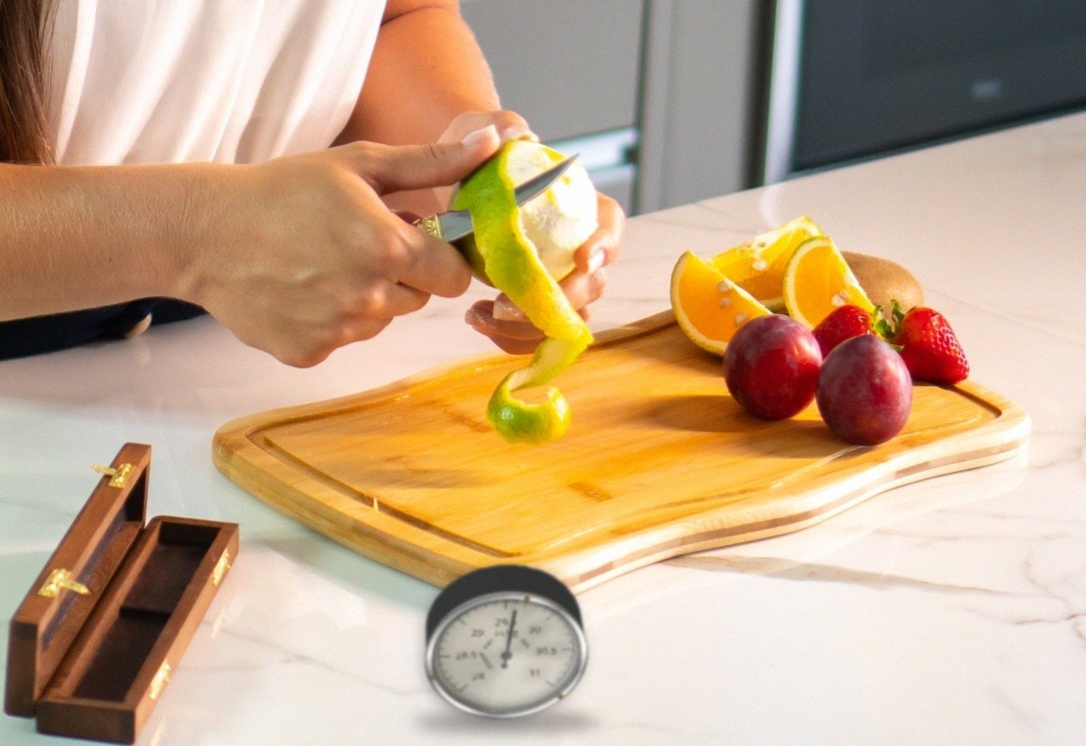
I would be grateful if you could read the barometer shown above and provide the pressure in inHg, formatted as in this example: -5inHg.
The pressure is 29.6inHg
